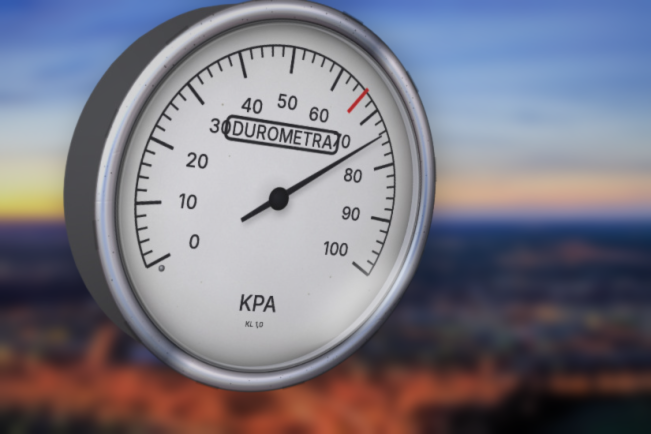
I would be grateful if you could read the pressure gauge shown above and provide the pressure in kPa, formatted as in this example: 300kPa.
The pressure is 74kPa
